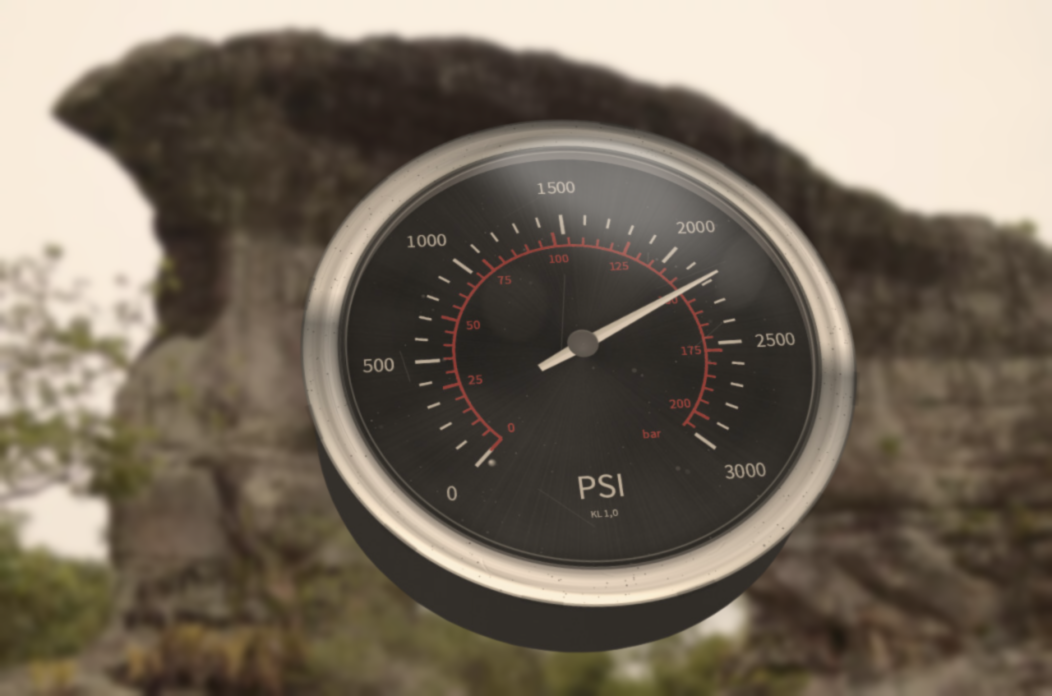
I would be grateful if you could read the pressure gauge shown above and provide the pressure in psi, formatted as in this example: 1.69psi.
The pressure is 2200psi
